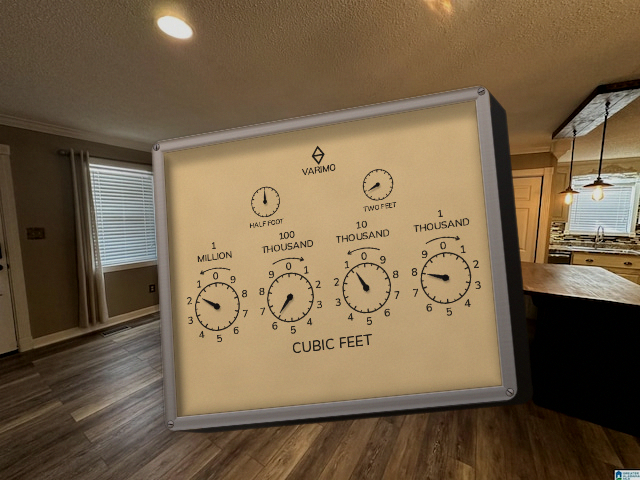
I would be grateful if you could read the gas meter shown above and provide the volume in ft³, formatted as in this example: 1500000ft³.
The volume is 160800ft³
